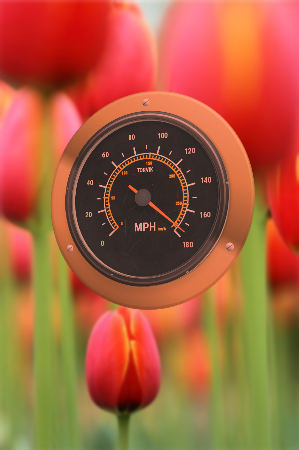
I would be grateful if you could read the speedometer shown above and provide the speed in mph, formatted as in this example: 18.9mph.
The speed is 175mph
